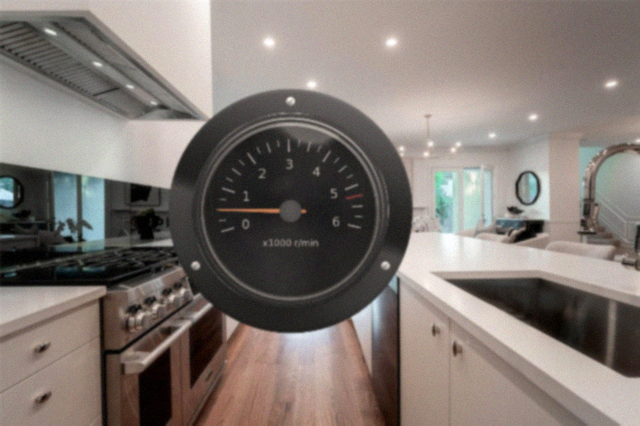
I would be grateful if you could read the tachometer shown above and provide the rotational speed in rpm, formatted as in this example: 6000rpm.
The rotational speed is 500rpm
